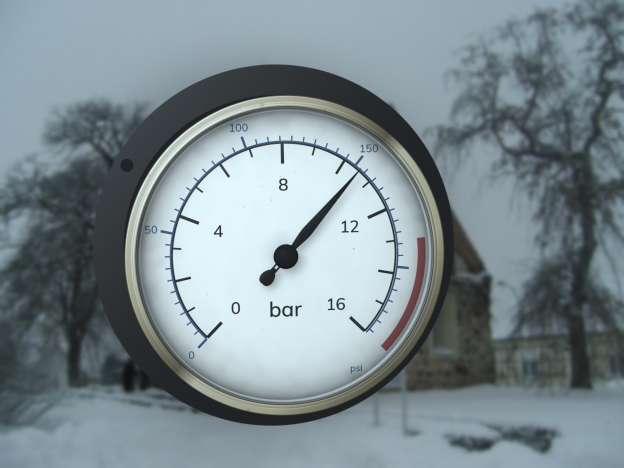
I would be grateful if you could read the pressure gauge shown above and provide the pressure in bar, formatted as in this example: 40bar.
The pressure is 10.5bar
